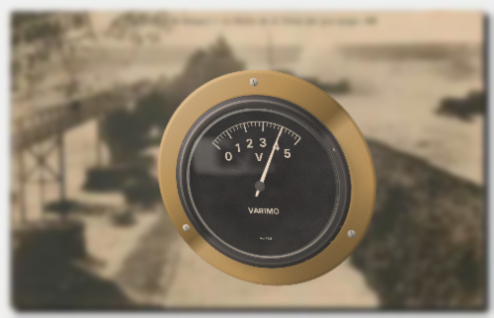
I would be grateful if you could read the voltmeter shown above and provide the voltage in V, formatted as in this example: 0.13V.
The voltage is 4V
